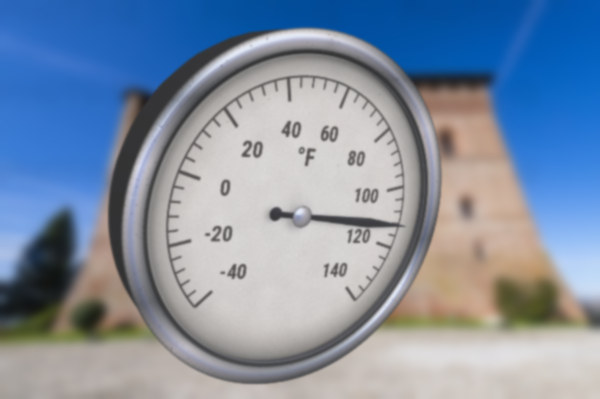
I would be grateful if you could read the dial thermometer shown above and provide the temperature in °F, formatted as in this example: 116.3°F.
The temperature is 112°F
